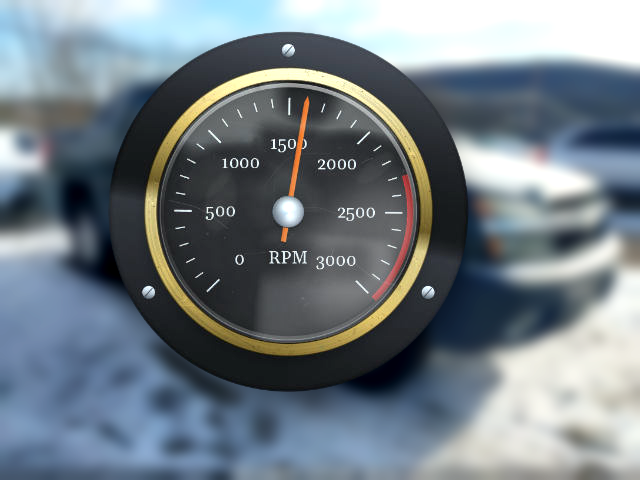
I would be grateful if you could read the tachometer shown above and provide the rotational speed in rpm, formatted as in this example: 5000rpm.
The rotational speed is 1600rpm
